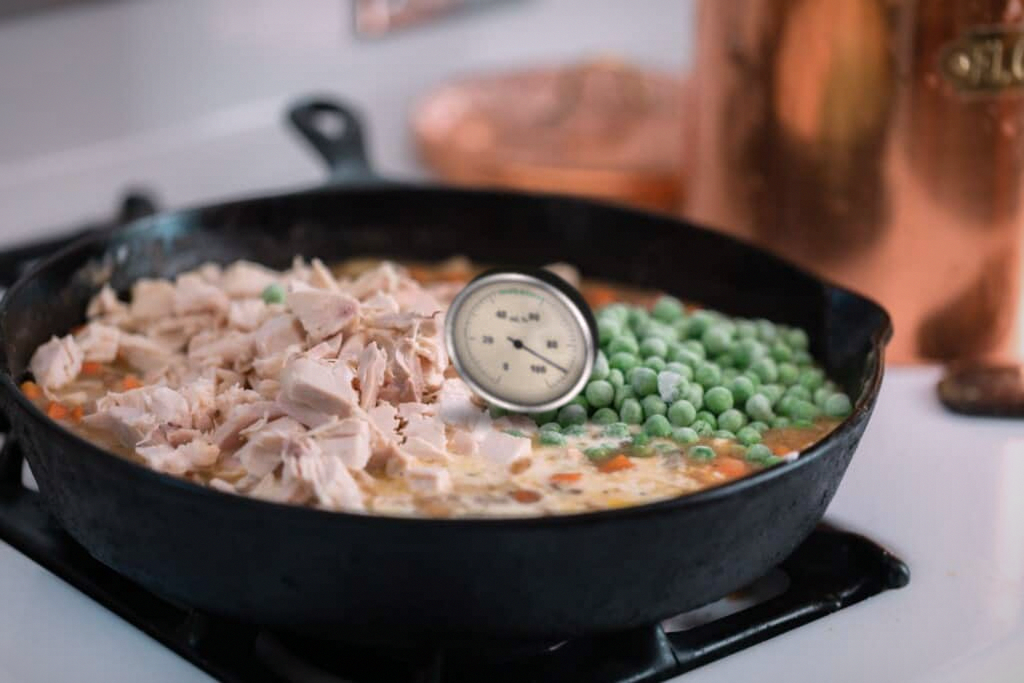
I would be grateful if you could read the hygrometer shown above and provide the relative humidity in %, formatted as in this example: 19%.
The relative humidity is 90%
